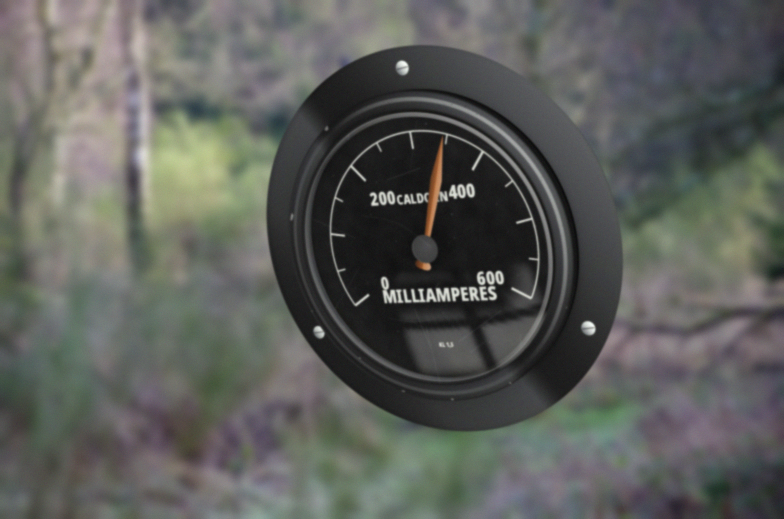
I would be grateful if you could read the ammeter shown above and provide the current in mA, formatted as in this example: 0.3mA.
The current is 350mA
